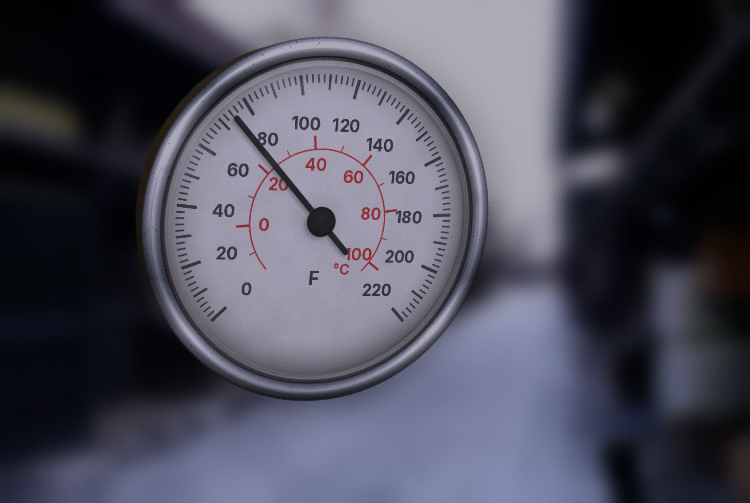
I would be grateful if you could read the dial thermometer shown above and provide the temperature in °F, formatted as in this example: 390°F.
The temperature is 74°F
